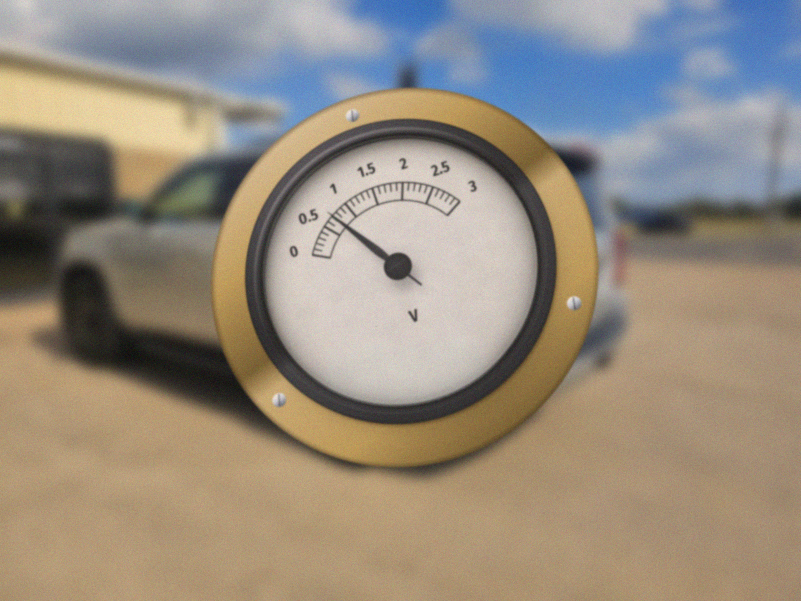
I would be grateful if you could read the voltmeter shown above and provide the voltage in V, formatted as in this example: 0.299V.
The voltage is 0.7V
